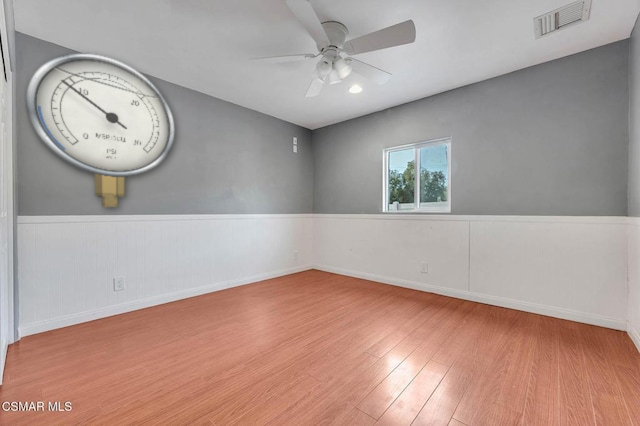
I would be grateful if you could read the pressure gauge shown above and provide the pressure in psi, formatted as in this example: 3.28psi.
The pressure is 9psi
